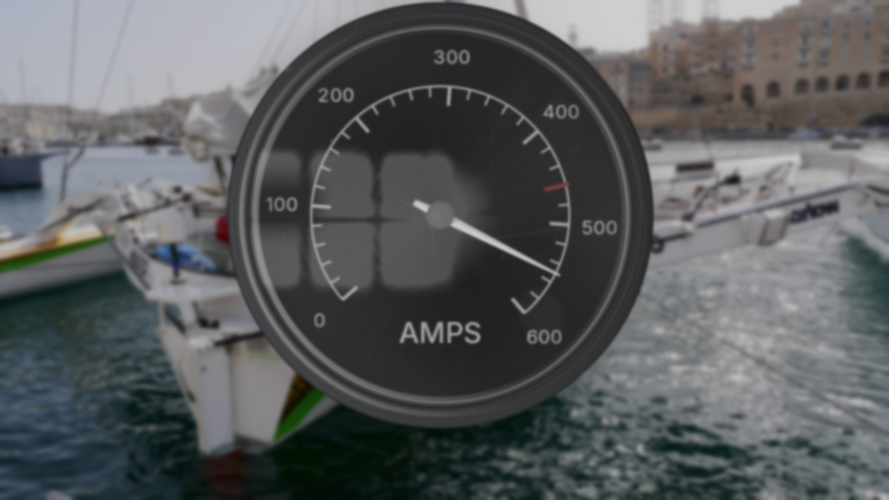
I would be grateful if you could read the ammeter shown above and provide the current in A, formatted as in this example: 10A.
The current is 550A
